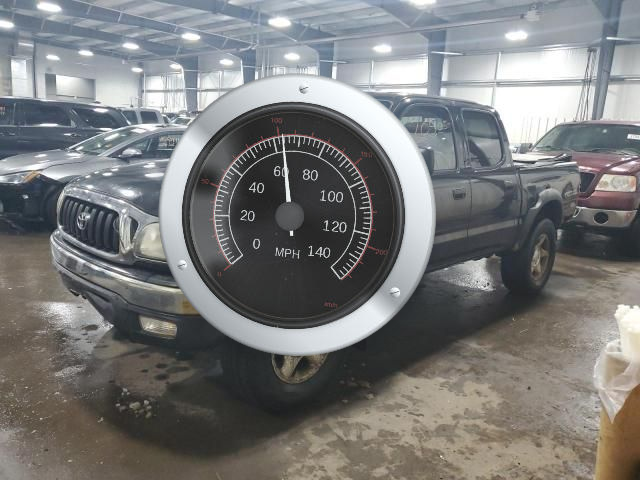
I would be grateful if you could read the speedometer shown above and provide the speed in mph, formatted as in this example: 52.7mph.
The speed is 64mph
